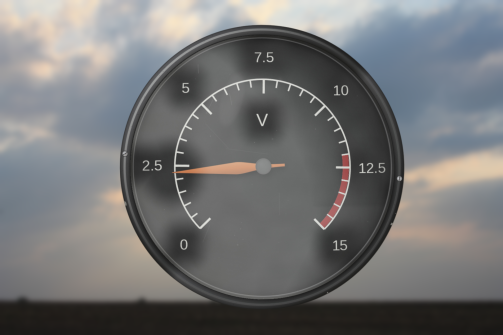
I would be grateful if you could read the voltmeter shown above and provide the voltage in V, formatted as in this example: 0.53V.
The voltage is 2.25V
